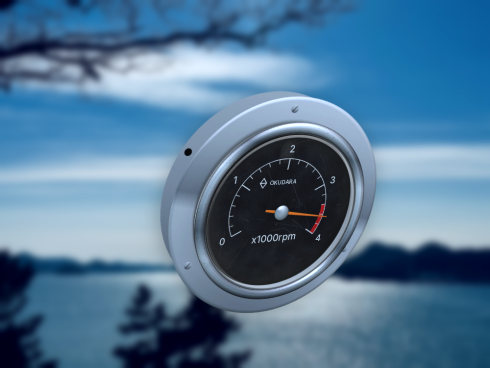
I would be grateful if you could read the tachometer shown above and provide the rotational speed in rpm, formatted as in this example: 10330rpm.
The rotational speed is 3600rpm
